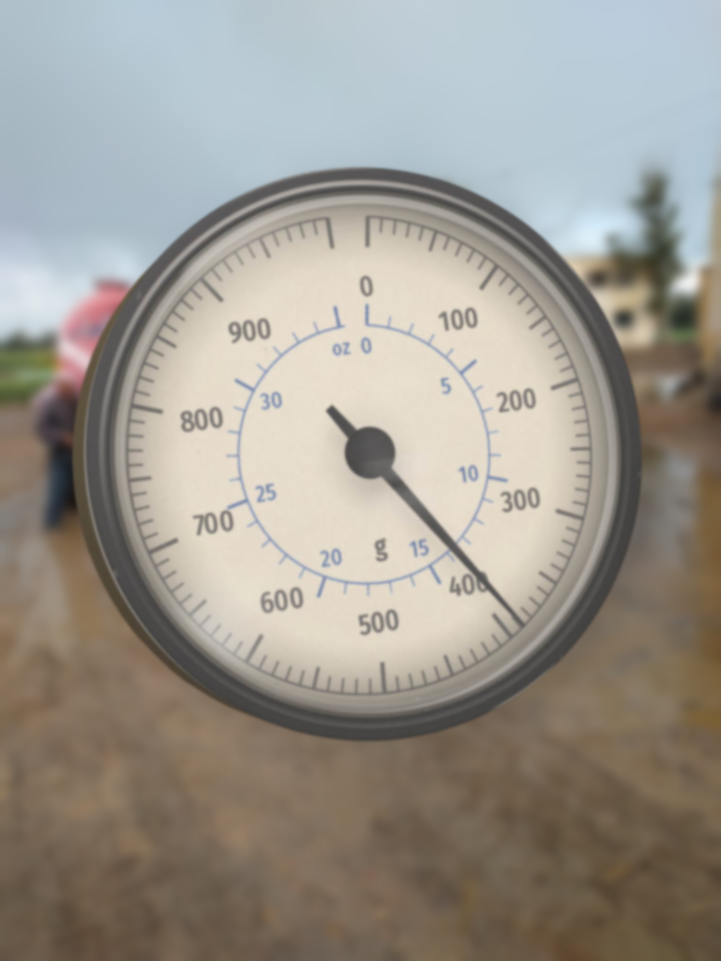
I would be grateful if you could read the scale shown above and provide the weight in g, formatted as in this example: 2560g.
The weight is 390g
